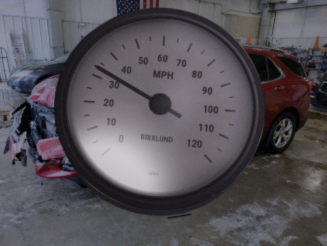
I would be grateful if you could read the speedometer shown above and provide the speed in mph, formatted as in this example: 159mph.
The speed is 32.5mph
